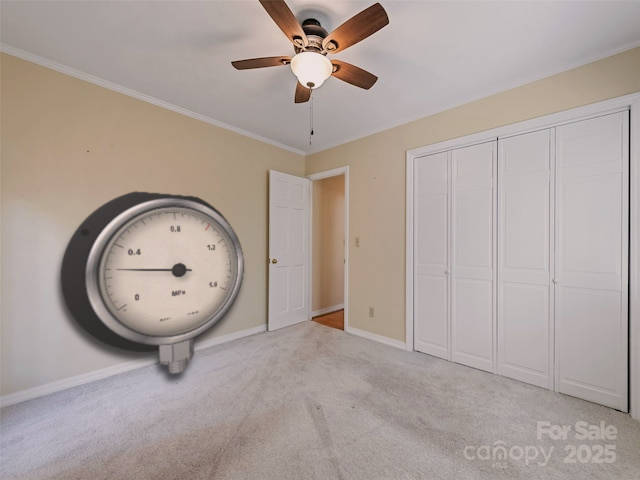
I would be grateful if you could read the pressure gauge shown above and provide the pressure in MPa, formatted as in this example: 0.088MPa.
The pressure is 0.25MPa
